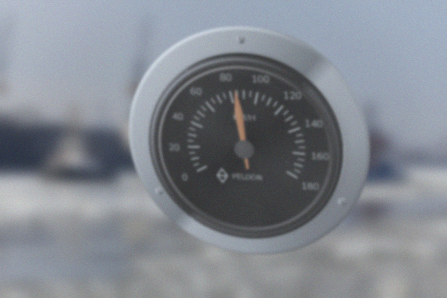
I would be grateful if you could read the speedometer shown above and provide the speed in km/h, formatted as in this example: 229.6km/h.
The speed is 85km/h
